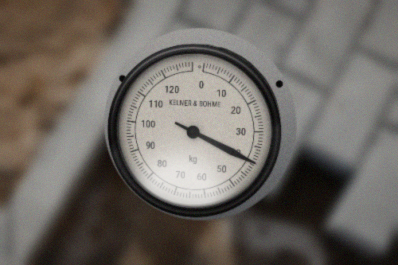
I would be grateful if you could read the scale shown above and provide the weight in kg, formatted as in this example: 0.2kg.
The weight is 40kg
